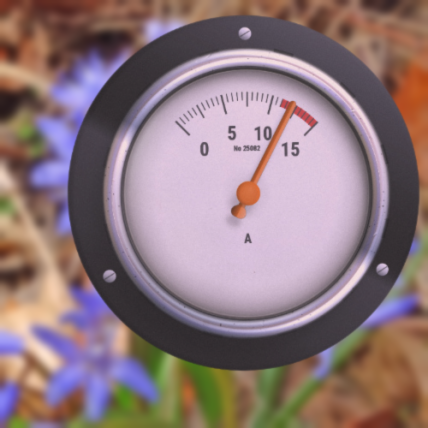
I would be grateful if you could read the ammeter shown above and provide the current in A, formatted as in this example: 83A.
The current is 12A
